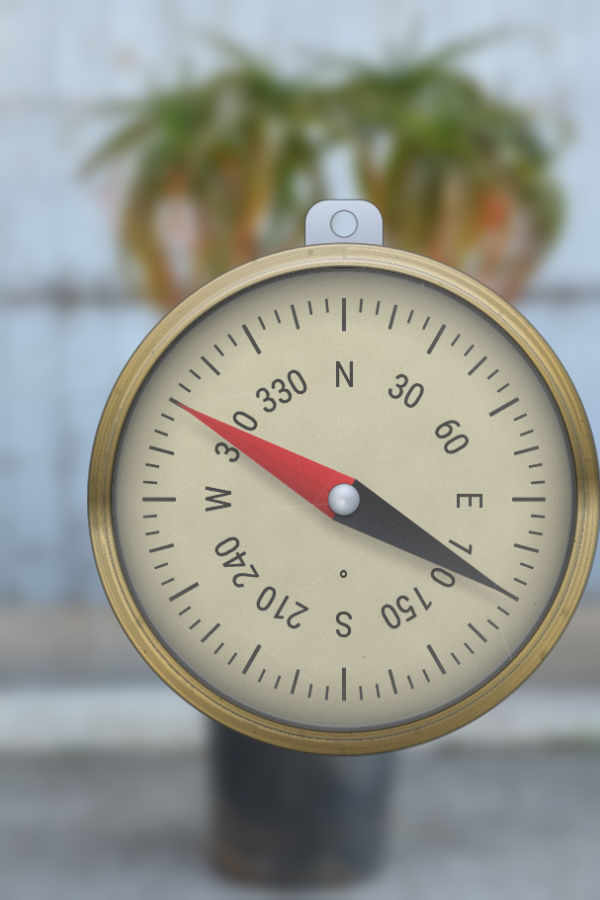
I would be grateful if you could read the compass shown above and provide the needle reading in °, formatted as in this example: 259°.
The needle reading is 300°
